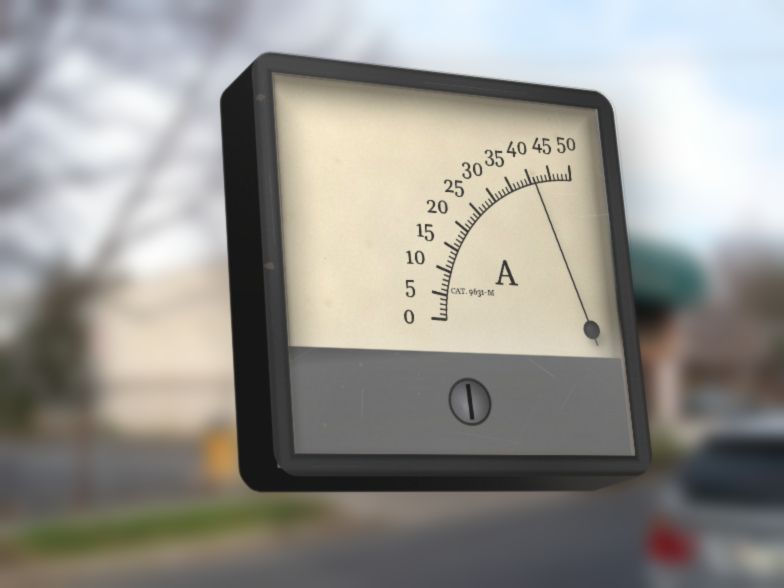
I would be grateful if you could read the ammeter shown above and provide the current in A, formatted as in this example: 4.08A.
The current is 40A
